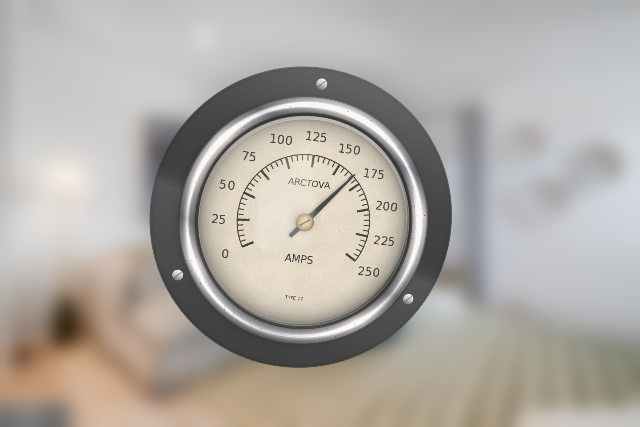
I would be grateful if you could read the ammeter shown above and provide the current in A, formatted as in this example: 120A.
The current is 165A
